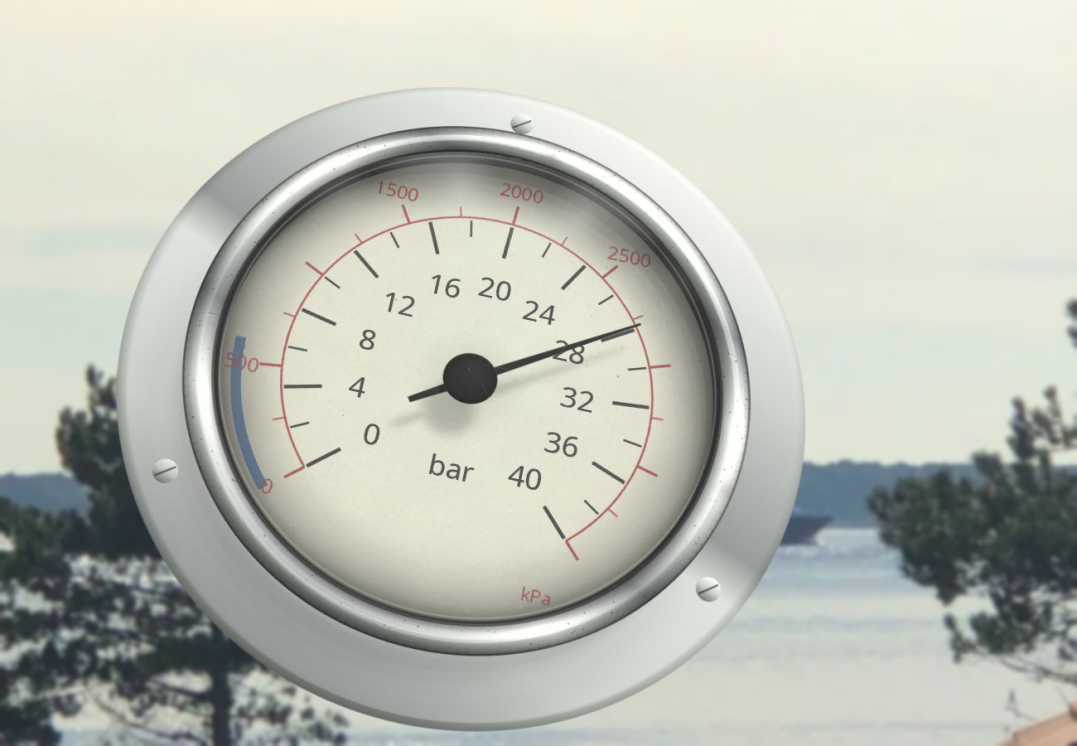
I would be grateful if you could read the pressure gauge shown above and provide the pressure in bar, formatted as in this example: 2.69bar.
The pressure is 28bar
